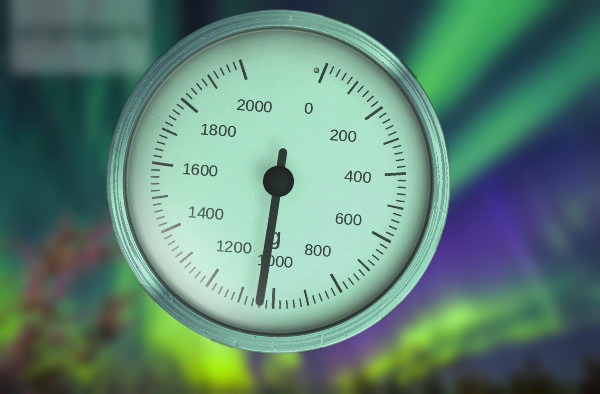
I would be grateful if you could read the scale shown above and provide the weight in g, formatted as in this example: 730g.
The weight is 1040g
